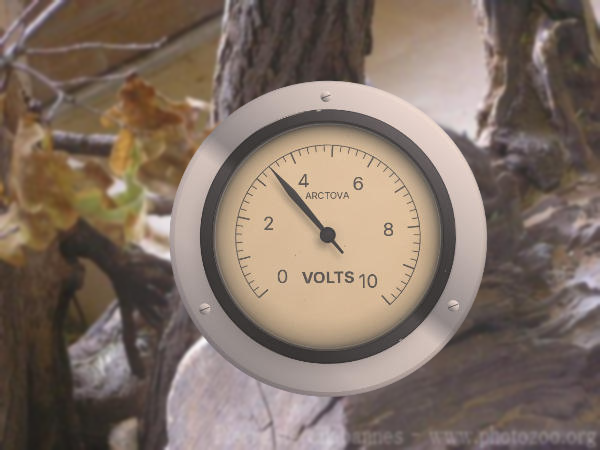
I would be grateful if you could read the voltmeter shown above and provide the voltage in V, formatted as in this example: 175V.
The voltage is 3.4V
